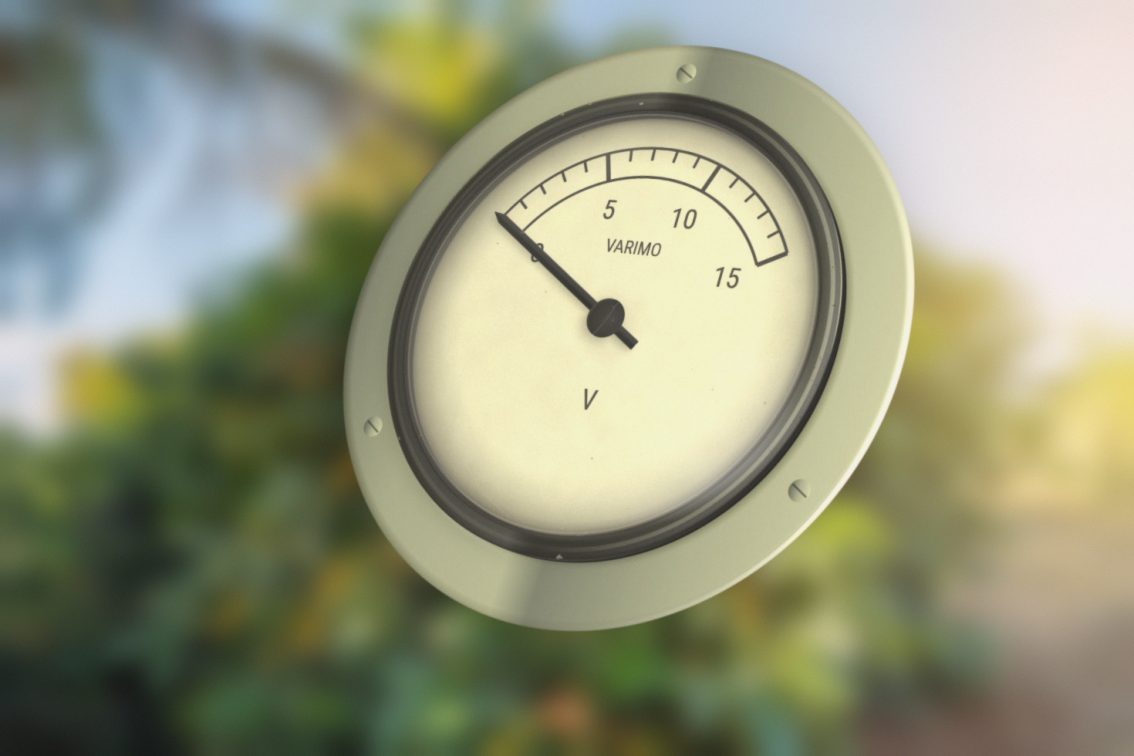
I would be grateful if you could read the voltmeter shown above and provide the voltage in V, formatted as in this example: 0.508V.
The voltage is 0V
